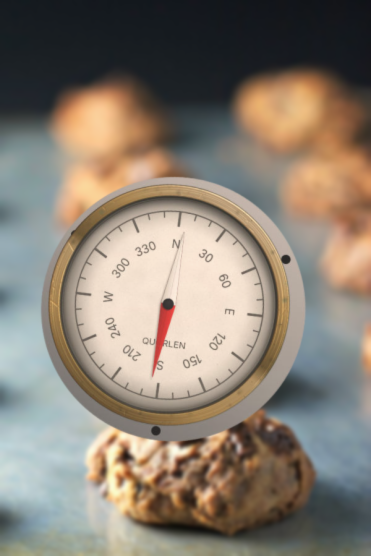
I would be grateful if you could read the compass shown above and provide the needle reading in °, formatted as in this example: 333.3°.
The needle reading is 185°
